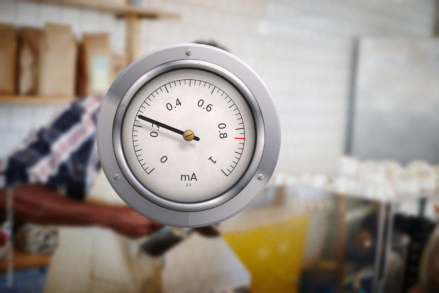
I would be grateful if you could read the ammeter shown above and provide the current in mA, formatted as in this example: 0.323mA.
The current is 0.24mA
